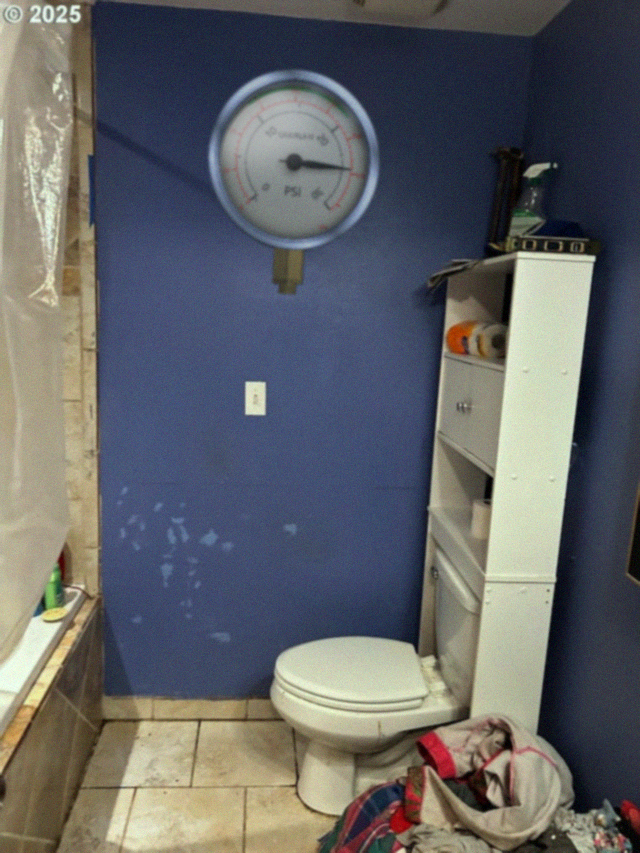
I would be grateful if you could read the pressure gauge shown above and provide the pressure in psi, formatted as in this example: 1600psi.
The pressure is 25psi
